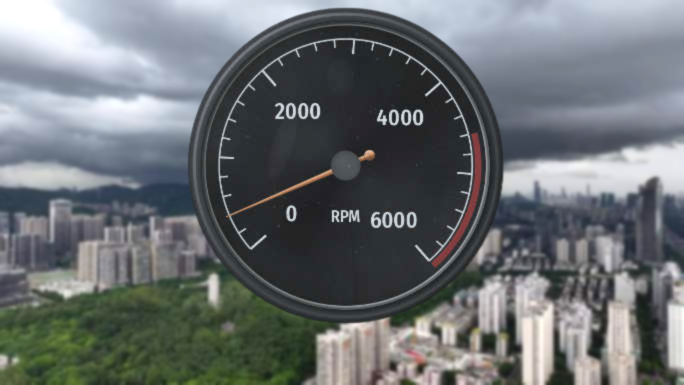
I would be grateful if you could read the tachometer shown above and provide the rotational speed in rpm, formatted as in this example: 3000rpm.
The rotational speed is 400rpm
